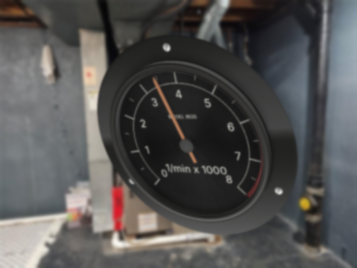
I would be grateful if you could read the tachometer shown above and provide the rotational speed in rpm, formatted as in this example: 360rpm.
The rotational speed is 3500rpm
